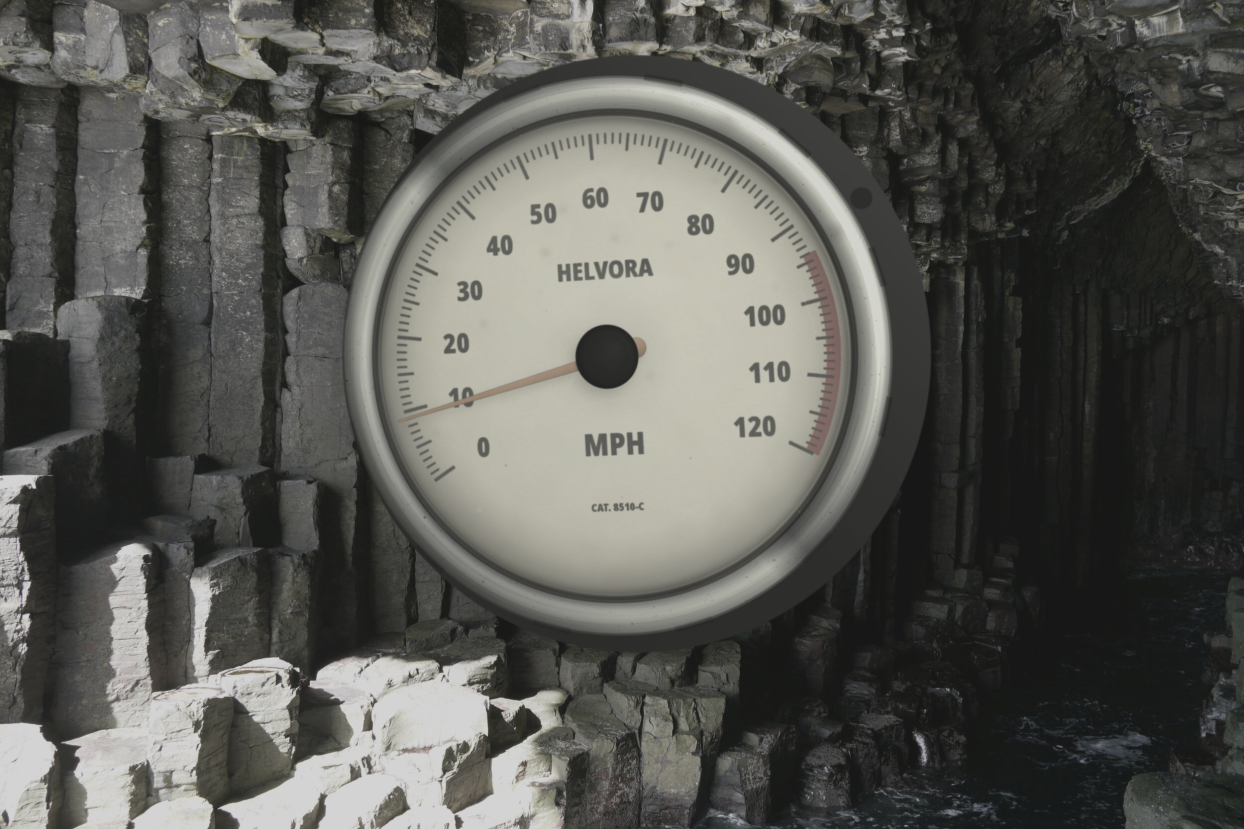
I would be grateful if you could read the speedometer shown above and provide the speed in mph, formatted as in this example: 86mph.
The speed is 9mph
